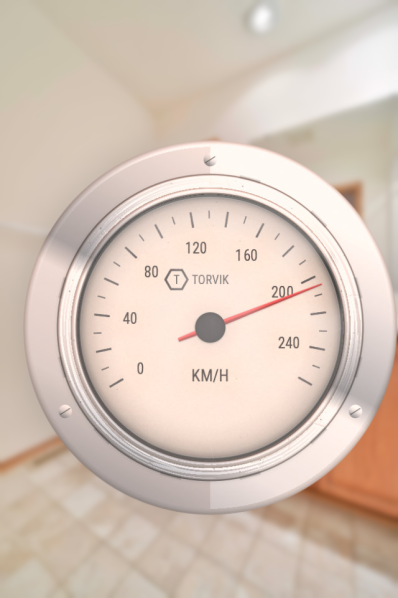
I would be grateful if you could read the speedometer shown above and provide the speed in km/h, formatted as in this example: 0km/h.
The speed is 205km/h
